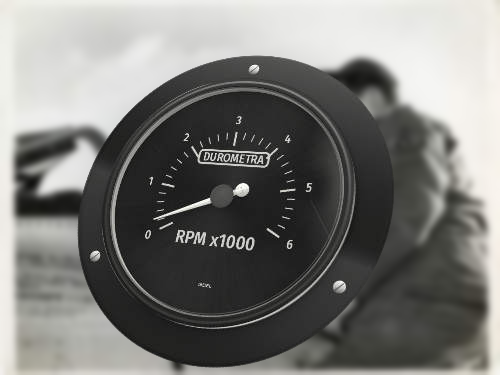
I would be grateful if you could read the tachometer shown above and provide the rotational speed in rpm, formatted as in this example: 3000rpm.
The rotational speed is 200rpm
